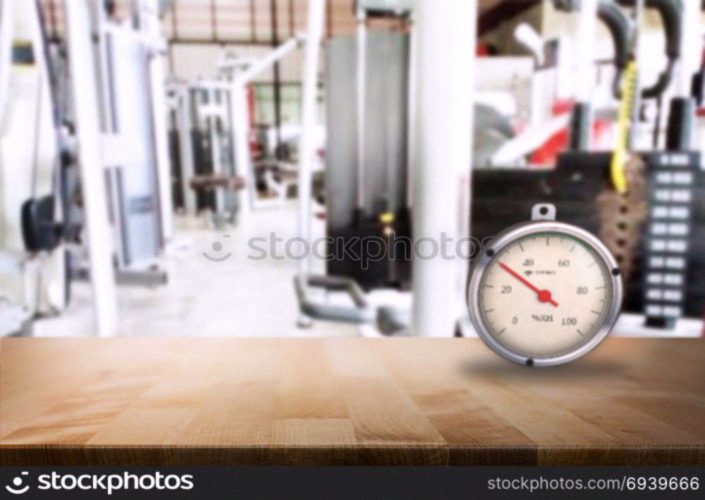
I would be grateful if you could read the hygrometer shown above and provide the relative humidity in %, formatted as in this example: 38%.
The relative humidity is 30%
